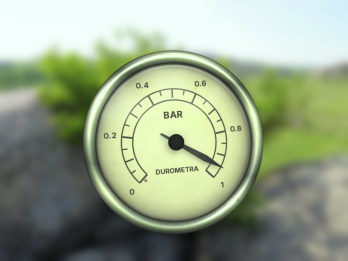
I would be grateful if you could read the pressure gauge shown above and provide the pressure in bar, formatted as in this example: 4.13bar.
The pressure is 0.95bar
